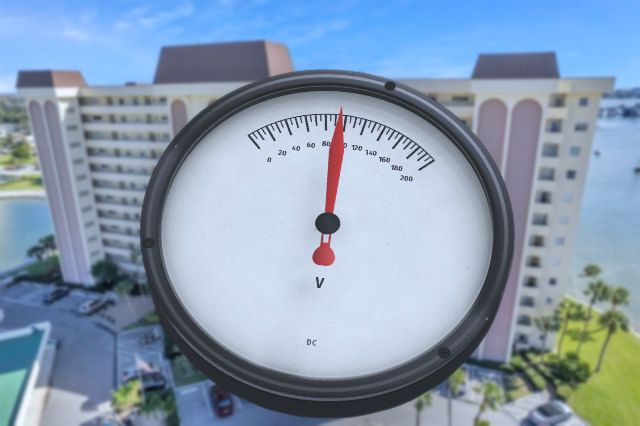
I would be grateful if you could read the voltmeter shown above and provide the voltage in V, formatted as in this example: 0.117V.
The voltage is 95V
